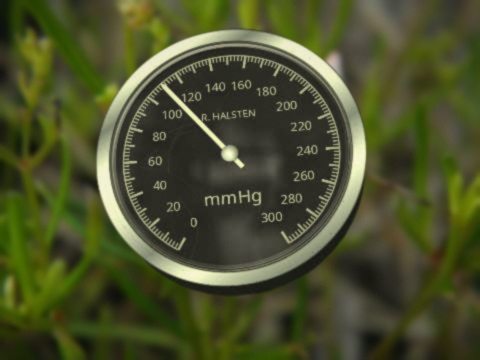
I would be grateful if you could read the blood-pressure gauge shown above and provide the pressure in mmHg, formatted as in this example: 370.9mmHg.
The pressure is 110mmHg
